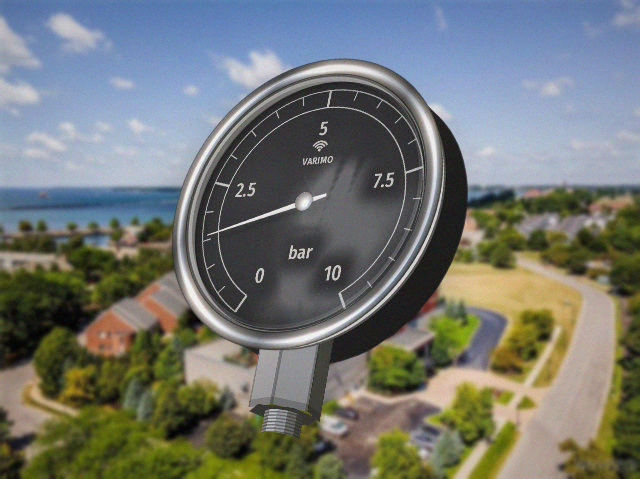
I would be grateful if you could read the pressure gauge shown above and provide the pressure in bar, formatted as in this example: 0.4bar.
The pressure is 1.5bar
